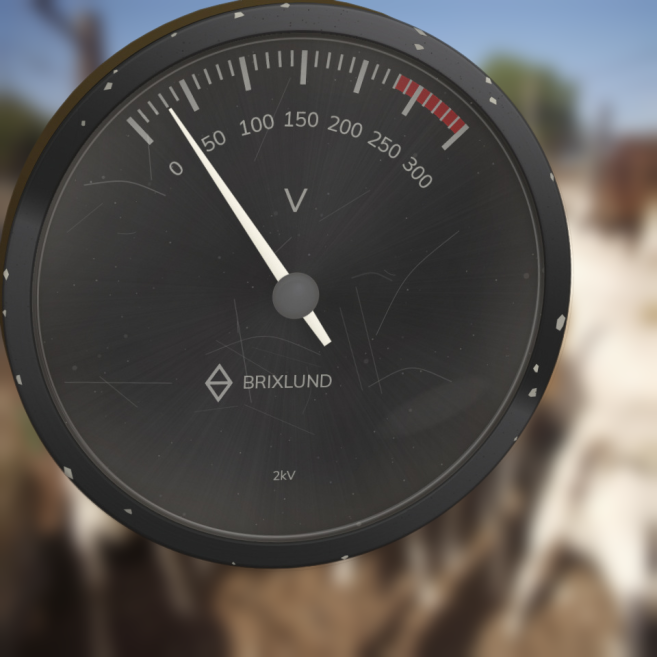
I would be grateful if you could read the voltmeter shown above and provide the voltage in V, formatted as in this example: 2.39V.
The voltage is 30V
